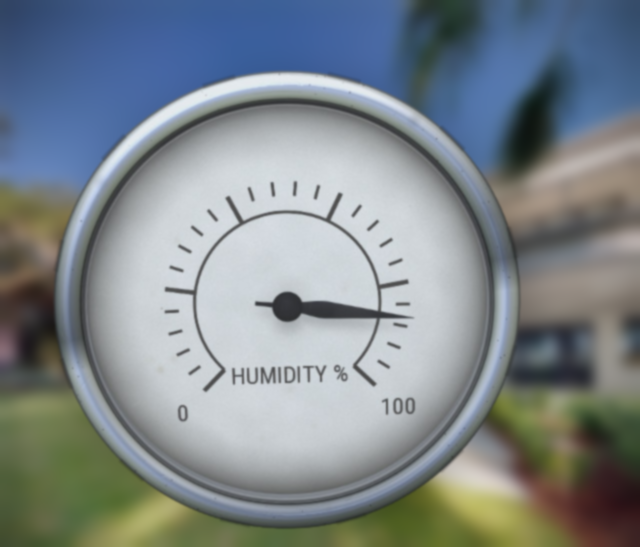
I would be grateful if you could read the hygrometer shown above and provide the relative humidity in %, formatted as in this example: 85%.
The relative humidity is 86%
